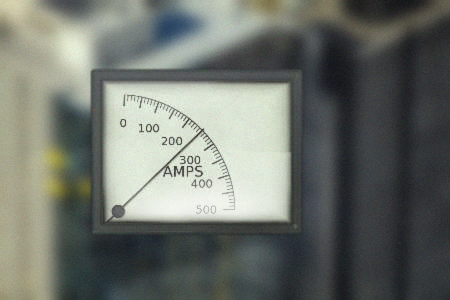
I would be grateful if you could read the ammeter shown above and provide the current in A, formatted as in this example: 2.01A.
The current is 250A
